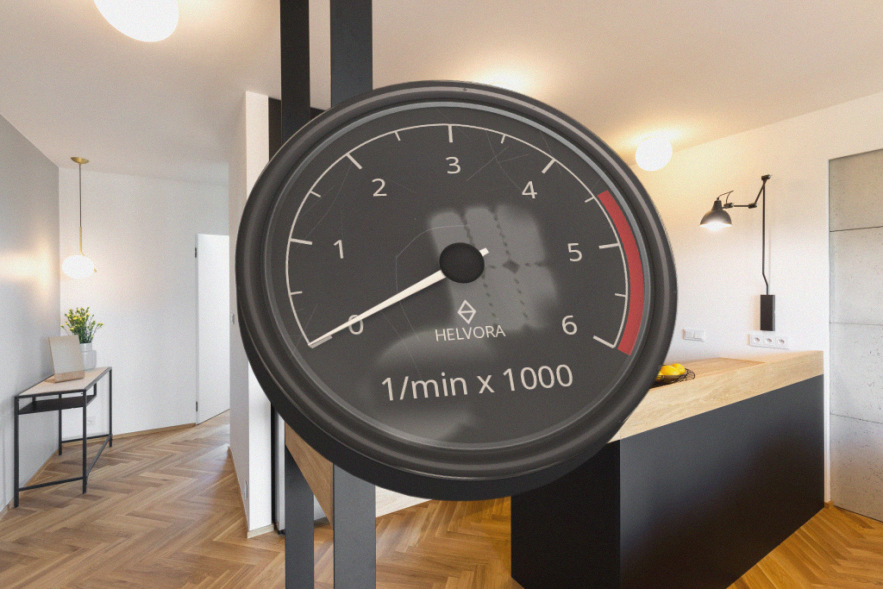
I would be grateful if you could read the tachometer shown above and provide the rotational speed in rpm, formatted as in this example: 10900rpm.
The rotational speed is 0rpm
